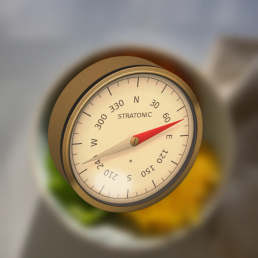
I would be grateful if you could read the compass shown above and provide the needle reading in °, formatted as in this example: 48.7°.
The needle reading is 70°
